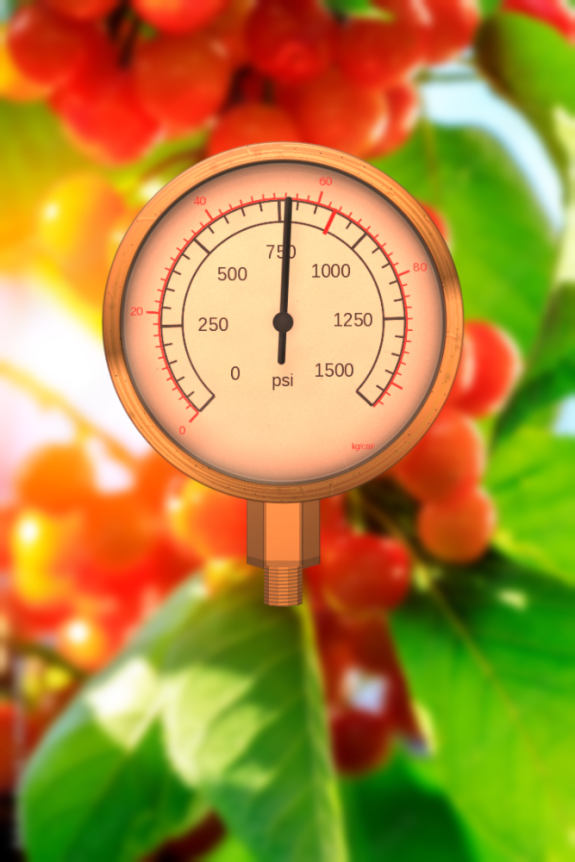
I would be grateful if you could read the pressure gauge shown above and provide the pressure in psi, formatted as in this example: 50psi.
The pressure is 775psi
